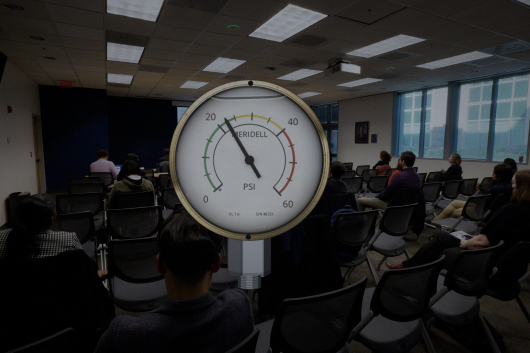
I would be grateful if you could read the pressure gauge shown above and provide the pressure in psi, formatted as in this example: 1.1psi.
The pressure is 22.5psi
